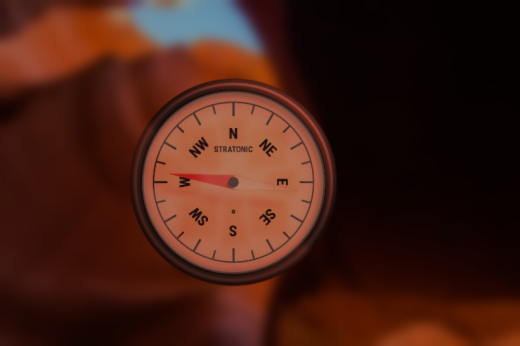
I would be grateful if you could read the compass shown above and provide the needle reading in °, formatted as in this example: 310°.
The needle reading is 277.5°
